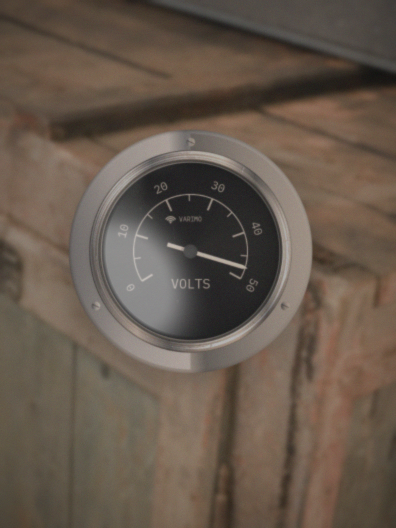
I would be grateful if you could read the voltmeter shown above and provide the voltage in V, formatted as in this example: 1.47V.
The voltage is 47.5V
